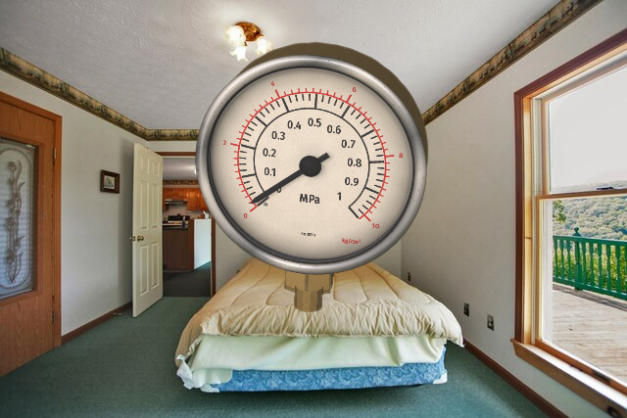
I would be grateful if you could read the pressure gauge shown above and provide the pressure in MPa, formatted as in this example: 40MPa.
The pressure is 0.02MPa
